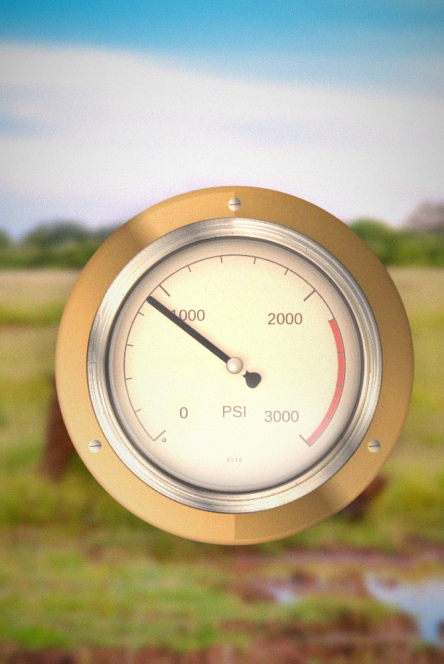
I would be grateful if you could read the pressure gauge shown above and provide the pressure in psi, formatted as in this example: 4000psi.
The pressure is 900psi
